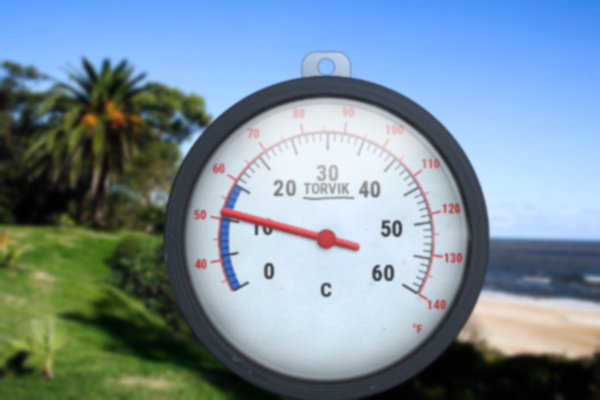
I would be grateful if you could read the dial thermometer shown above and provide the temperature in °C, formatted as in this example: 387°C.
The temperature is 11°C
